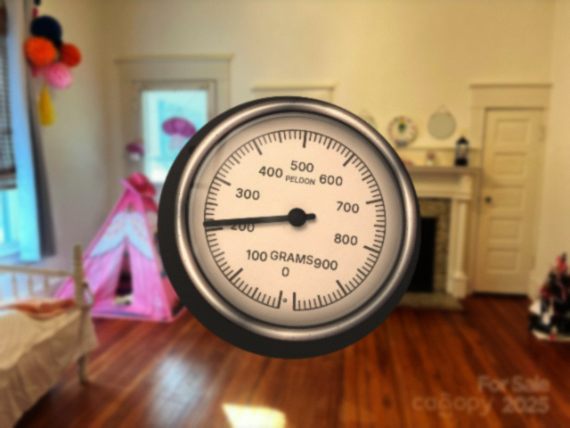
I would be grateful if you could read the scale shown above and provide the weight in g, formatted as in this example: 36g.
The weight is 210g
